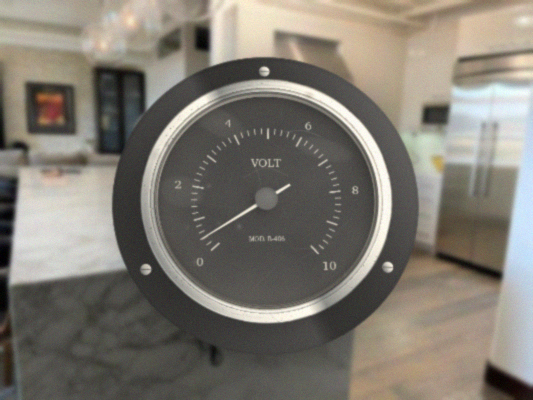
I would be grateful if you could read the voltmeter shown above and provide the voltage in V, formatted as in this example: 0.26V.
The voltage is 0.4V
